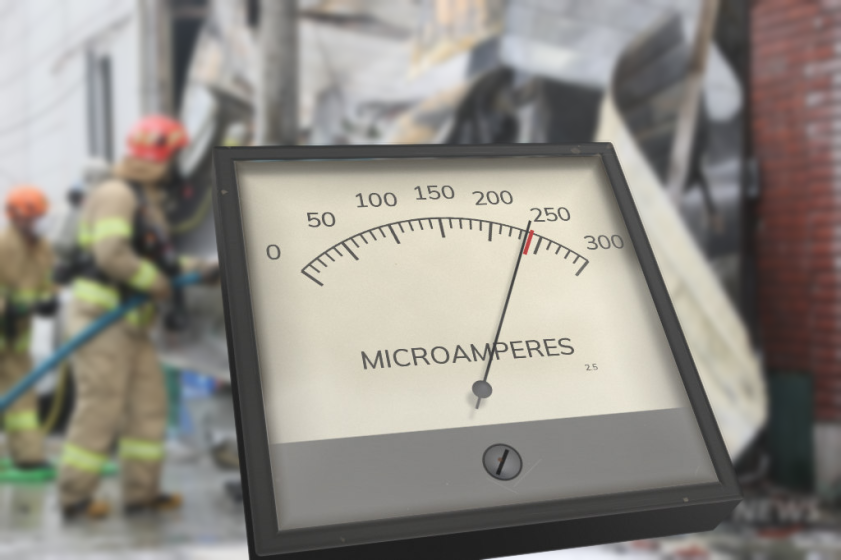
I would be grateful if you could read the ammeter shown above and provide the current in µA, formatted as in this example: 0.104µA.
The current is 235µA
